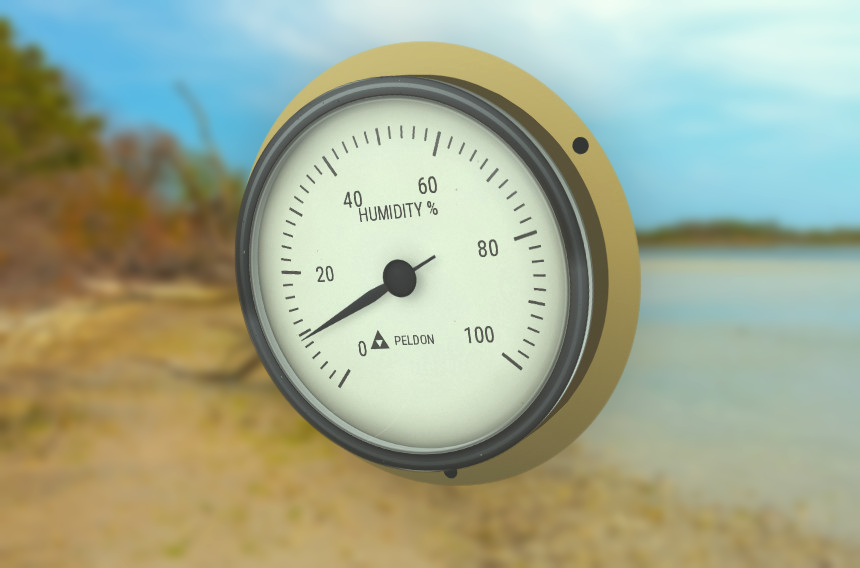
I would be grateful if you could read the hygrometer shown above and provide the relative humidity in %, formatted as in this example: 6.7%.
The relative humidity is 9%
